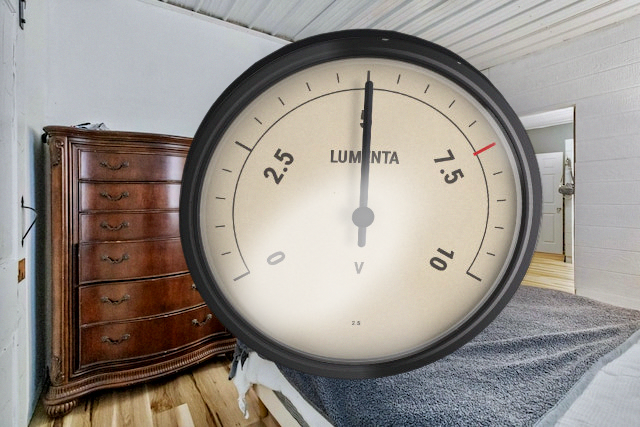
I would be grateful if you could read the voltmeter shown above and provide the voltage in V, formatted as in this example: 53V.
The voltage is 5V
